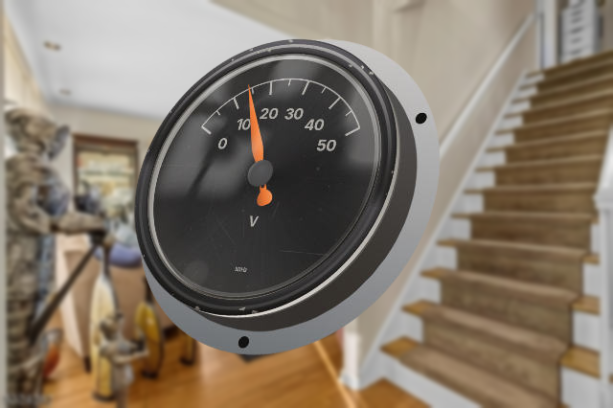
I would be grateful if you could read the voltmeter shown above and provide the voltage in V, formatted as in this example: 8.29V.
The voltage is 15V
